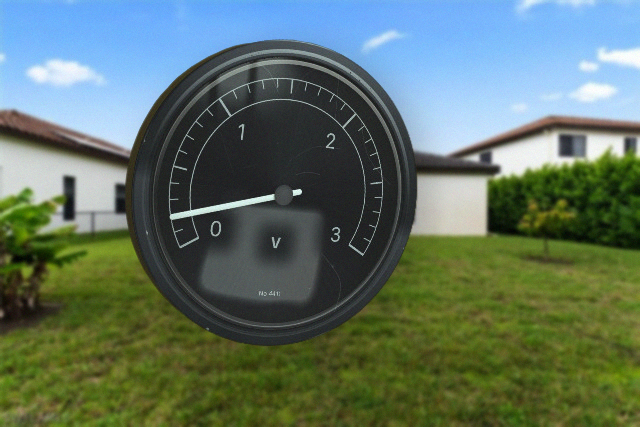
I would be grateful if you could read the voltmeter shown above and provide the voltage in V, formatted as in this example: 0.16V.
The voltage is 0.2V
